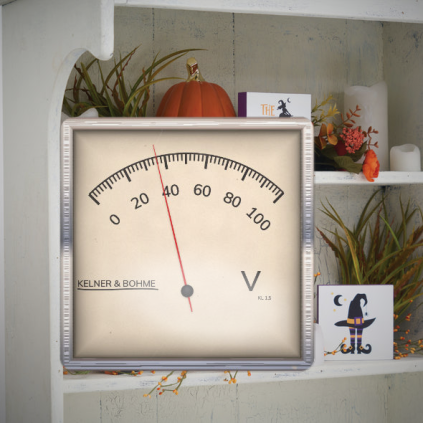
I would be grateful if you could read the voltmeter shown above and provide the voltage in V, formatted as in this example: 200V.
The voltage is 36V
